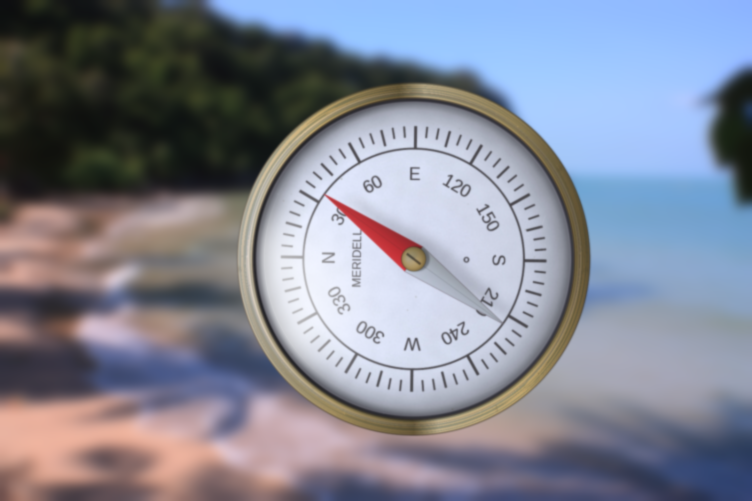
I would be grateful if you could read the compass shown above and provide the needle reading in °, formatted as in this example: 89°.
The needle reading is 35°
